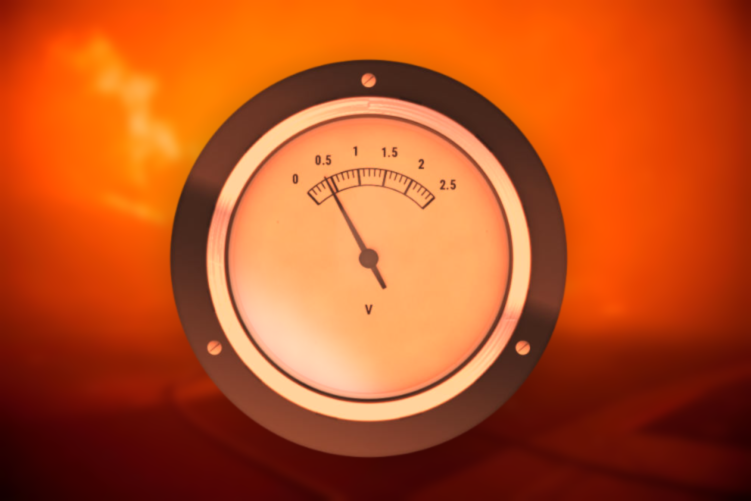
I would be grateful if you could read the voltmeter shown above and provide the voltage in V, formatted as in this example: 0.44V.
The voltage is 0.4V
